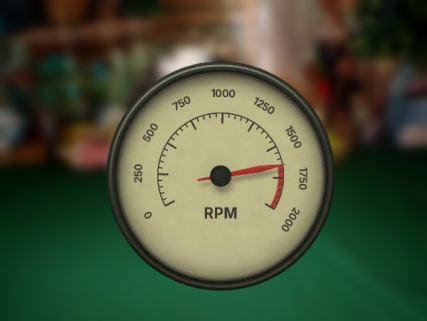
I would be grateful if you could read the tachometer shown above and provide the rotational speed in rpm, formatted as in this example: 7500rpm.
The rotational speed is 1650rpm
